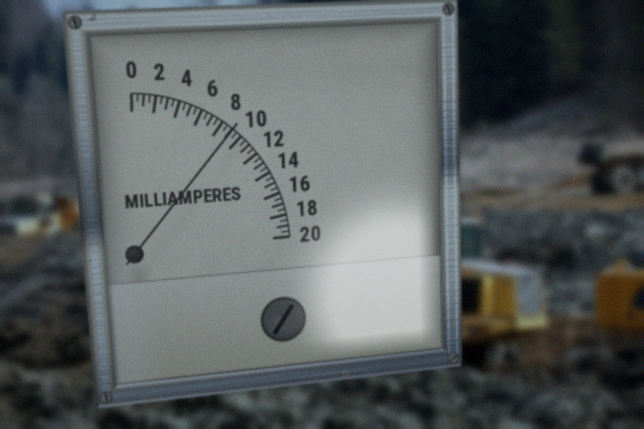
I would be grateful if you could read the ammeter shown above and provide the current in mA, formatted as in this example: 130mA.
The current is 9mA
